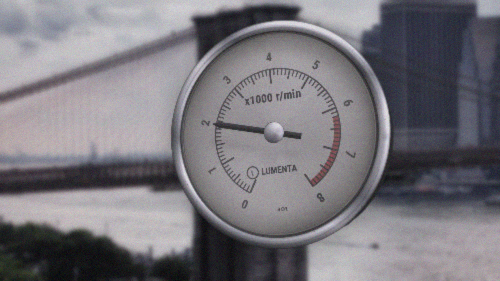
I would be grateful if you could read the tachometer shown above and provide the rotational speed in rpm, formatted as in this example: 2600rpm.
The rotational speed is 2000rpm
